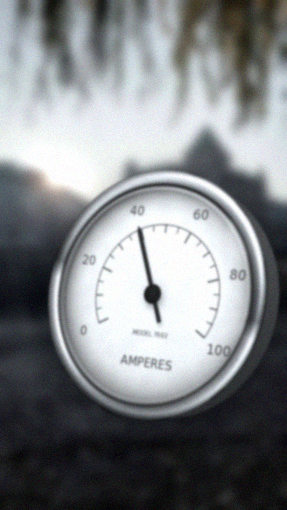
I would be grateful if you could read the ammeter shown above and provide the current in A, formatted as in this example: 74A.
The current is 40A
